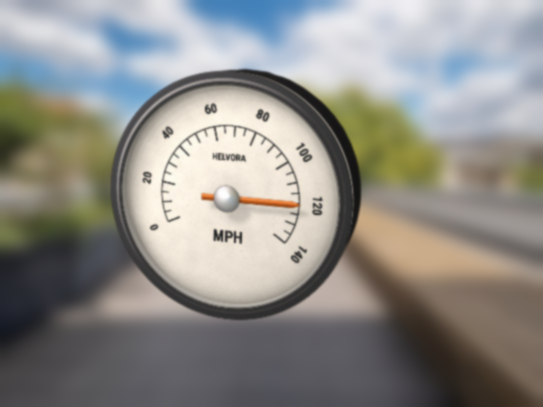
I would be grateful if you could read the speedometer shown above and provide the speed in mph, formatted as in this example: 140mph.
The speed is 120mph
